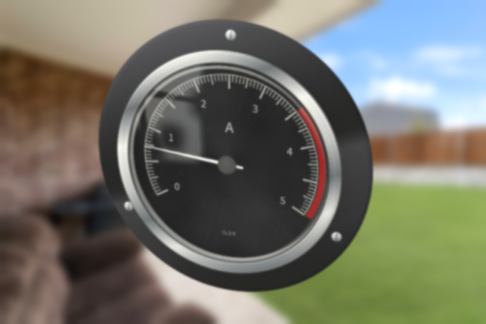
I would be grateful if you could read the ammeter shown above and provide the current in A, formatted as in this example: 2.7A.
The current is 0.75A
